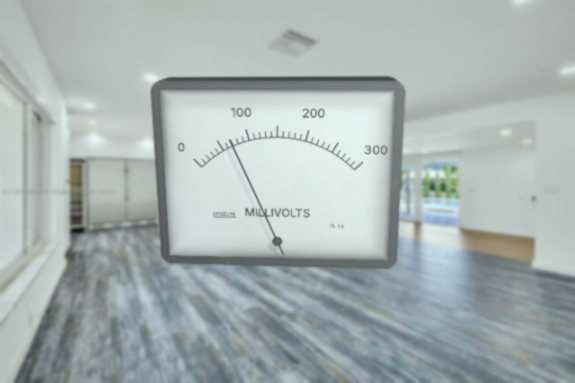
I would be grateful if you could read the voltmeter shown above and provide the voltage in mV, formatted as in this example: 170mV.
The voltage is 70mV
